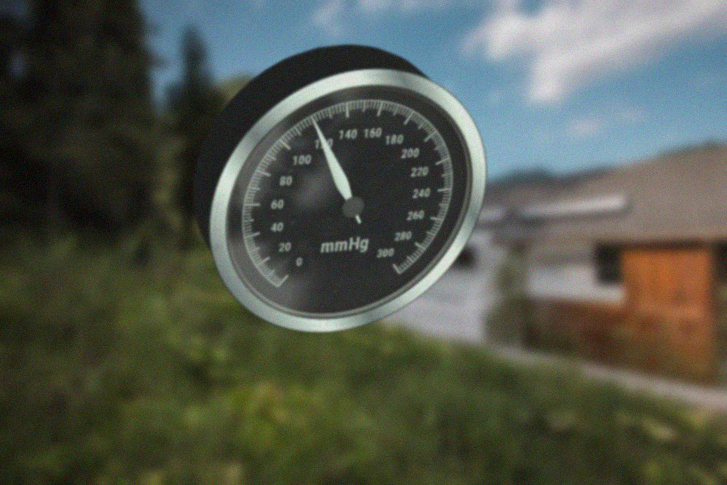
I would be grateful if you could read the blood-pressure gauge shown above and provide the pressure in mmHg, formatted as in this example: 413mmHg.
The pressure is 120mmHg
